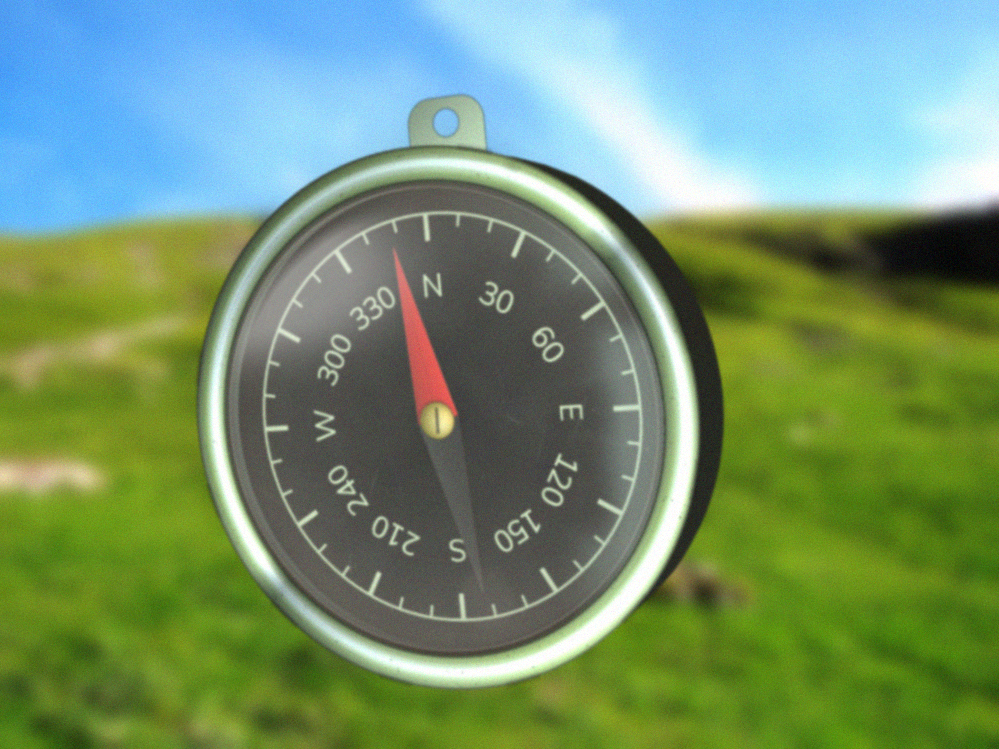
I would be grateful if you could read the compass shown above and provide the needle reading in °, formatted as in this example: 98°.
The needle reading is 350°
